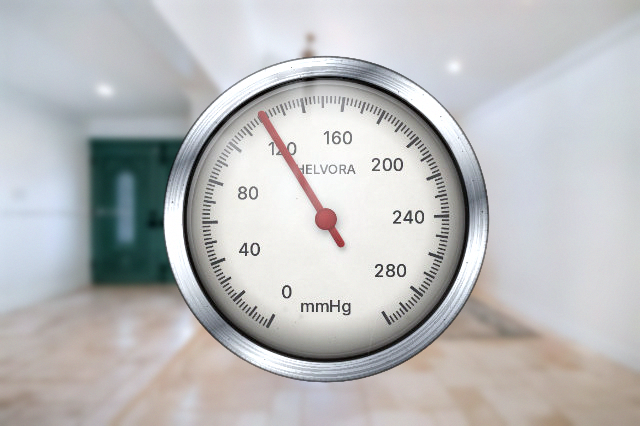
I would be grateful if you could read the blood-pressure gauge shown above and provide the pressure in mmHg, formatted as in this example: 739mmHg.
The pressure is 120mmHg
